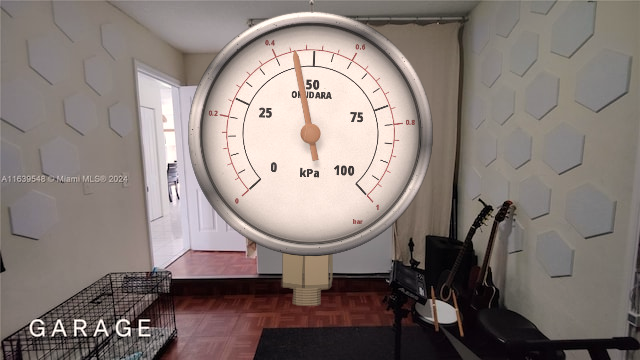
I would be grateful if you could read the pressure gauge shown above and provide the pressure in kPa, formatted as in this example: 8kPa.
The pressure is 45kPa
